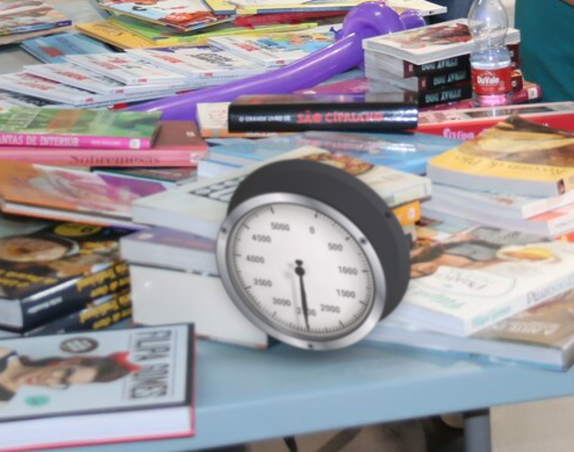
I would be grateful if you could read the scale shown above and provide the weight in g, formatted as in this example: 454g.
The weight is 2500g
